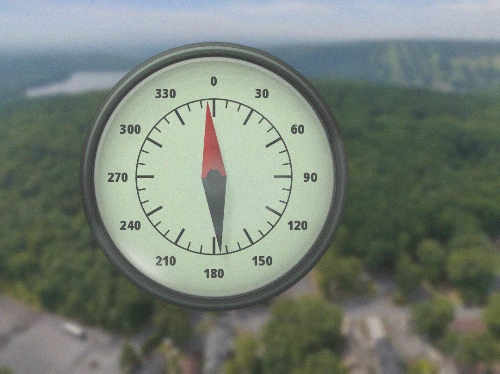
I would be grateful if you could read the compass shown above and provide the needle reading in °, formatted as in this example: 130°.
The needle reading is 355°
